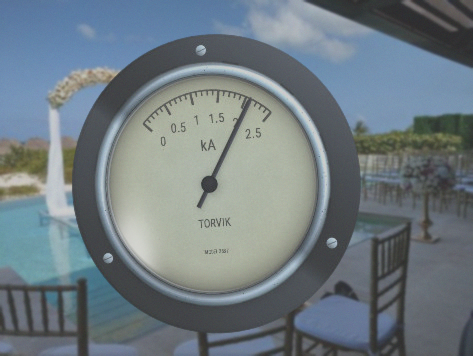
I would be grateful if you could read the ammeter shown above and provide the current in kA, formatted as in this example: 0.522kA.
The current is 2.1kA
